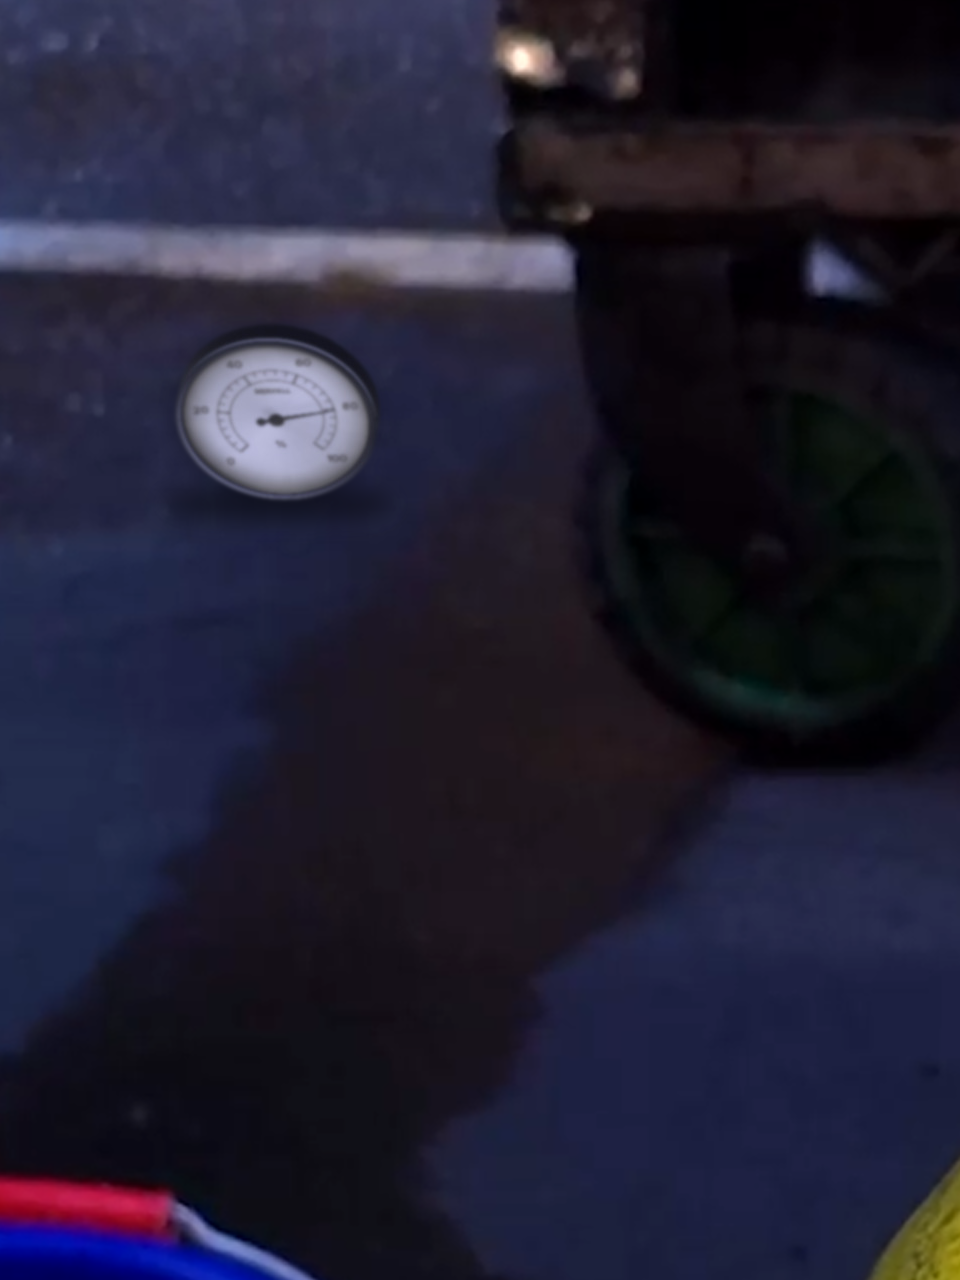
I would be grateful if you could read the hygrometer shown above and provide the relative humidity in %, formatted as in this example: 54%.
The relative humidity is 80%
